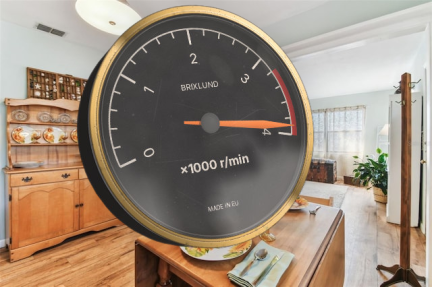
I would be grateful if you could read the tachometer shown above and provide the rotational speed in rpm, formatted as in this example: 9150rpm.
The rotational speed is 3900rpm
